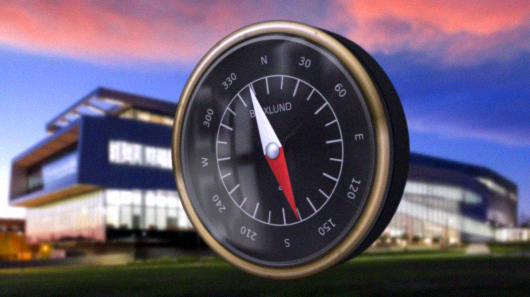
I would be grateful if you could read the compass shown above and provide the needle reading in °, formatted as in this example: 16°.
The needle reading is 165°
